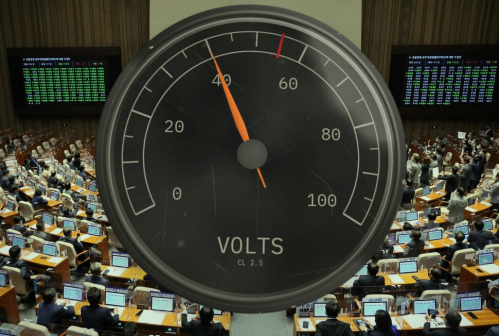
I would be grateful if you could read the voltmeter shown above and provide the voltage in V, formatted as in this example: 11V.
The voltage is 40V
